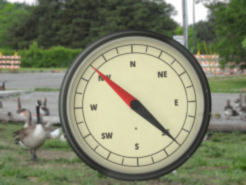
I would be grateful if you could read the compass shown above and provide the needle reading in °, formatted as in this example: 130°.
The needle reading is 315°
